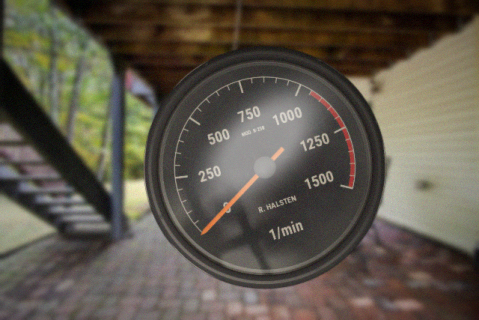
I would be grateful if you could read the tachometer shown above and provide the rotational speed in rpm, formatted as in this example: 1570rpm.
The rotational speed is 0rpm
